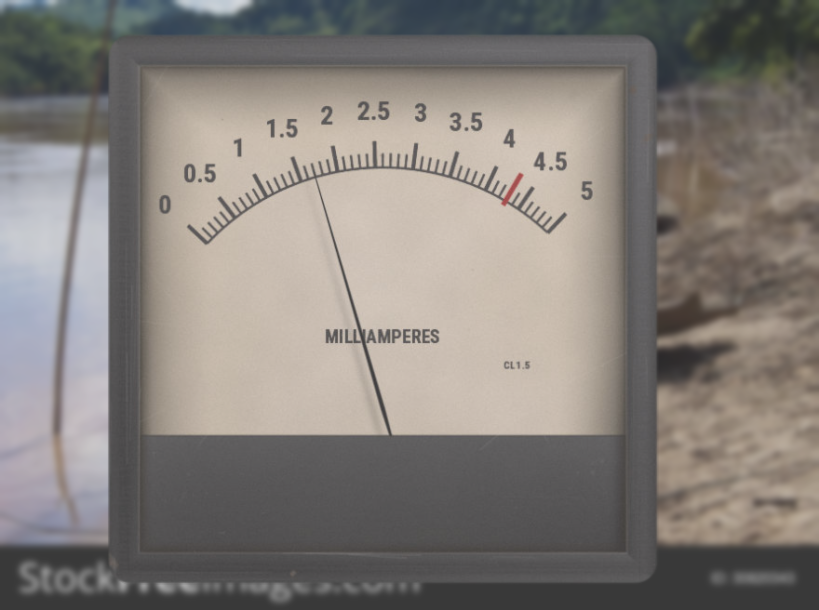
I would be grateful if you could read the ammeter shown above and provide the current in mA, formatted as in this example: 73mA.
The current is 1.7mA
